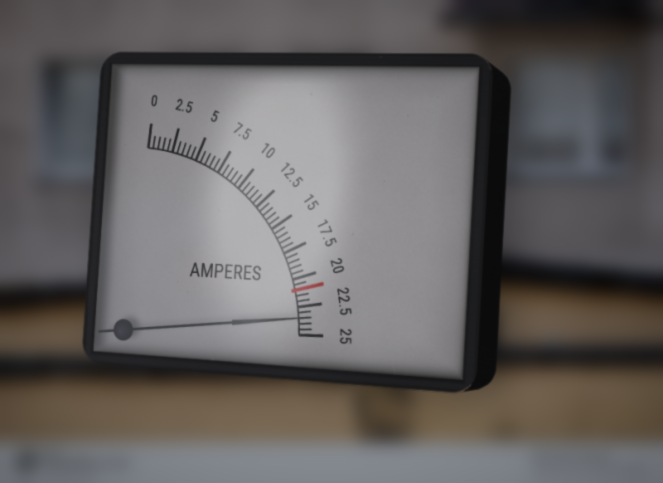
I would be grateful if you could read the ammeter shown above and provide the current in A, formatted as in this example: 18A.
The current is 23.5A
